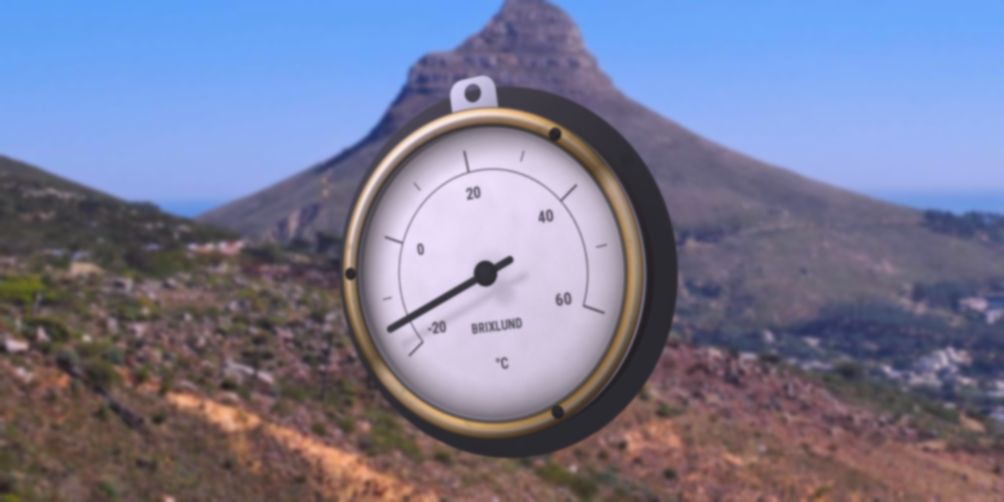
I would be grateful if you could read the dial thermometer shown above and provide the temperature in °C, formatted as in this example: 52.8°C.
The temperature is -15°C
